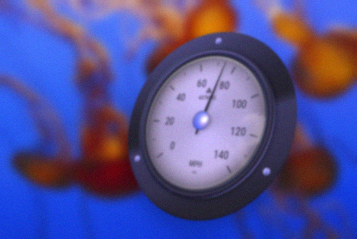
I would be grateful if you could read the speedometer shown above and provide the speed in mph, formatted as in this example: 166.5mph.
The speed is 75mph
